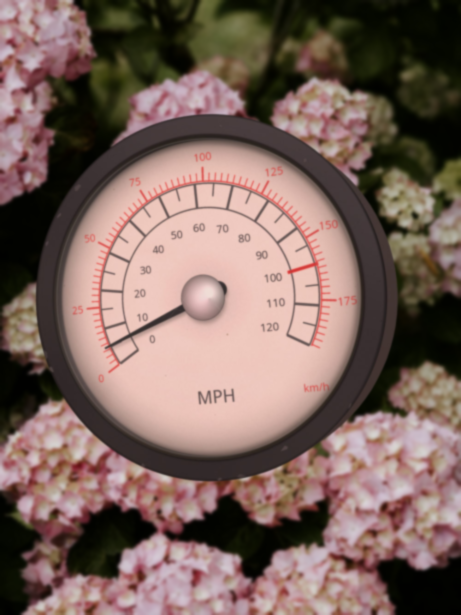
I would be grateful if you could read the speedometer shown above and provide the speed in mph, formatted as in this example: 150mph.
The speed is 5mph
